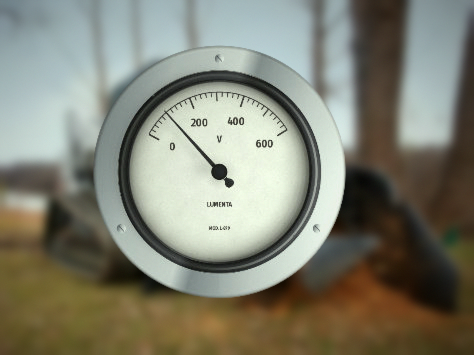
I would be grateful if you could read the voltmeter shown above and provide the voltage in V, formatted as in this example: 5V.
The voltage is 100V
